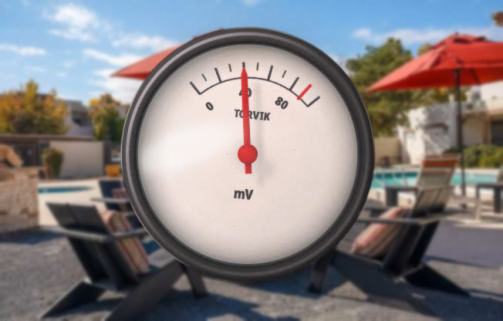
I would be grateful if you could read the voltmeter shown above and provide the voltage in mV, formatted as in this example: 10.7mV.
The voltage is 40mV
